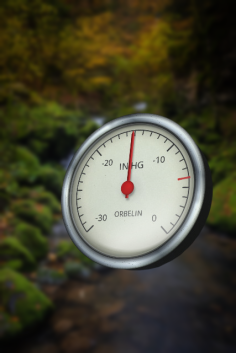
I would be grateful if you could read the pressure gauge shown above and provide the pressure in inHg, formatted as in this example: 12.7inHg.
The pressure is -15inHg
